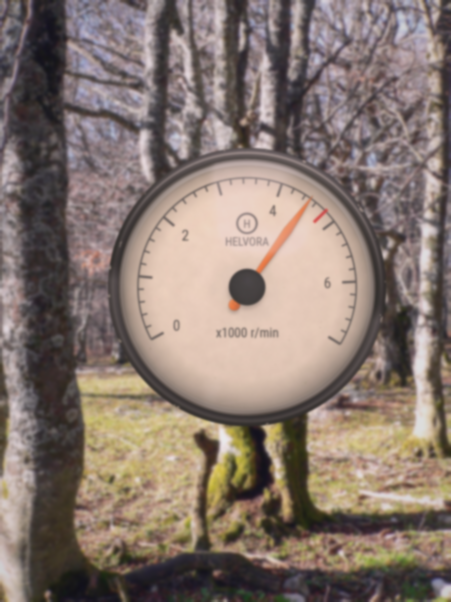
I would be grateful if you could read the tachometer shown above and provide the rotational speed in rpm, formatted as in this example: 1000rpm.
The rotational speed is 4500rpm
